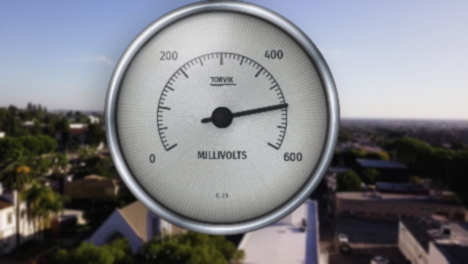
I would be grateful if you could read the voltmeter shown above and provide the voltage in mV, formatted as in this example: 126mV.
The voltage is 500mV
